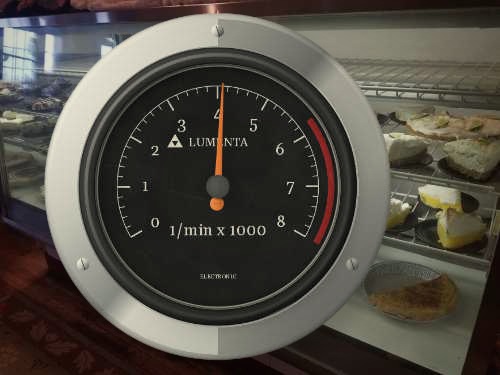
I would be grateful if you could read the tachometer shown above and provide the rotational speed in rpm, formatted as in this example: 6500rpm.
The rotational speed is 4100rpm
